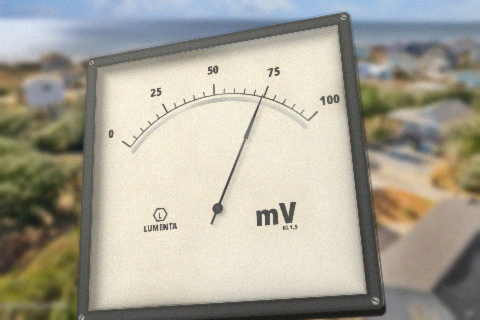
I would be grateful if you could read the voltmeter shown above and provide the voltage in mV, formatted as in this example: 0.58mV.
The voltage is 75mV
